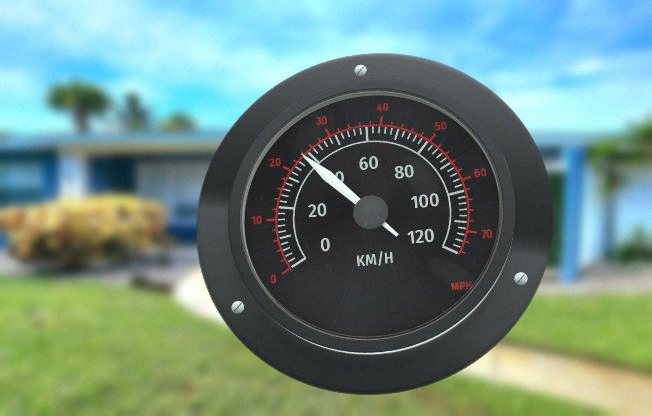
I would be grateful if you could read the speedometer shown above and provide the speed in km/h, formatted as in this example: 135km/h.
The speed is 38km/h
